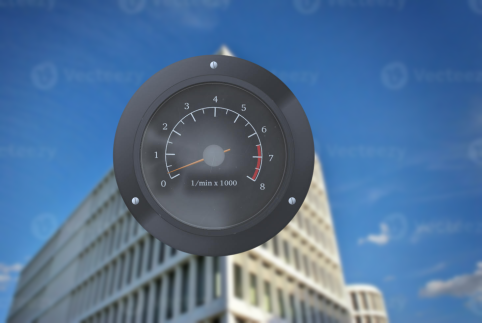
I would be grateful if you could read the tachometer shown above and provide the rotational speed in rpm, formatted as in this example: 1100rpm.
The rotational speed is 250rpm
